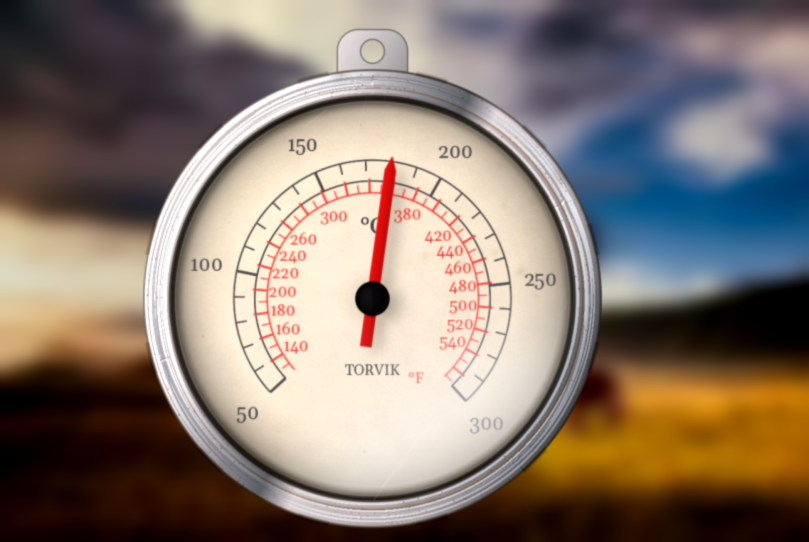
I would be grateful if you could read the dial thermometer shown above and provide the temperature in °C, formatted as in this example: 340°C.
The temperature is 180°C
